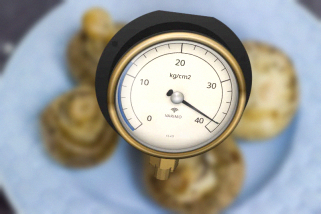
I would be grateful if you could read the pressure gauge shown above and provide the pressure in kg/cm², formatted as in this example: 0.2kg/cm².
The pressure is 38kg/cm²
